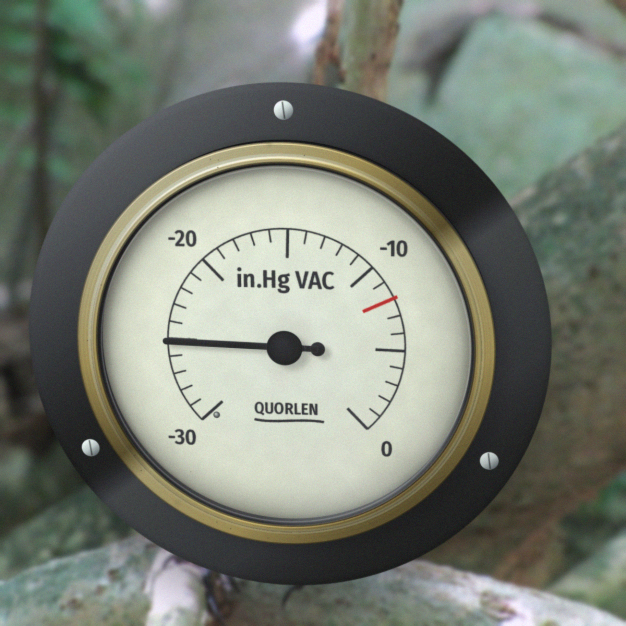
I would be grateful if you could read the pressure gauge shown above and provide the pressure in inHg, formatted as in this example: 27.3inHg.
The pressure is -25inHg
